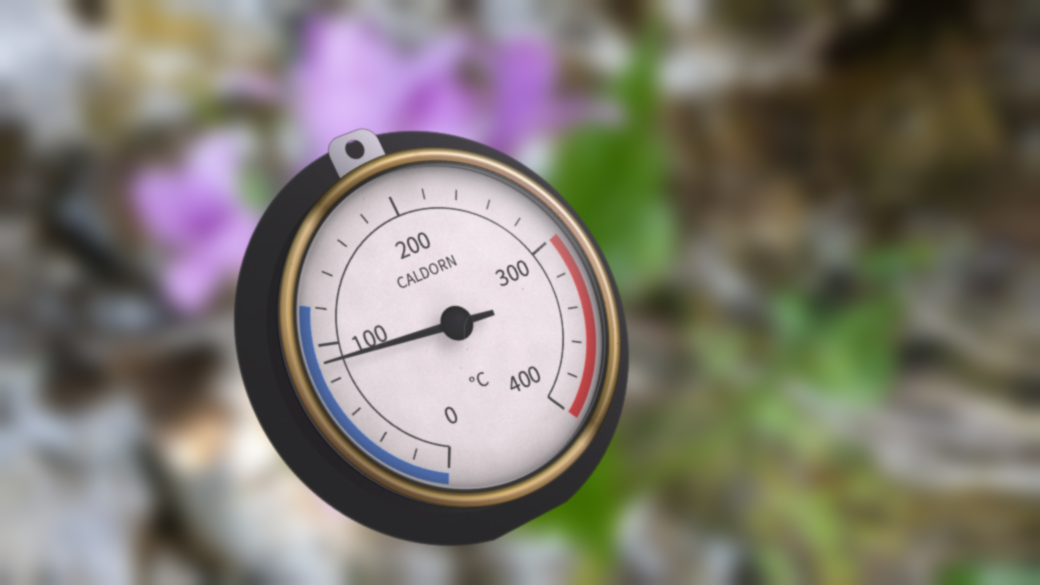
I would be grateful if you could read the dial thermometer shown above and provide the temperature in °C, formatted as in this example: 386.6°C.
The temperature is 90°C
